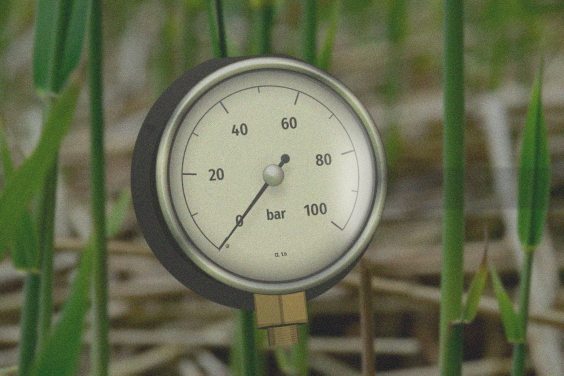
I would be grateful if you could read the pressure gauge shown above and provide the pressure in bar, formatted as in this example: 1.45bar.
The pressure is 0bar
